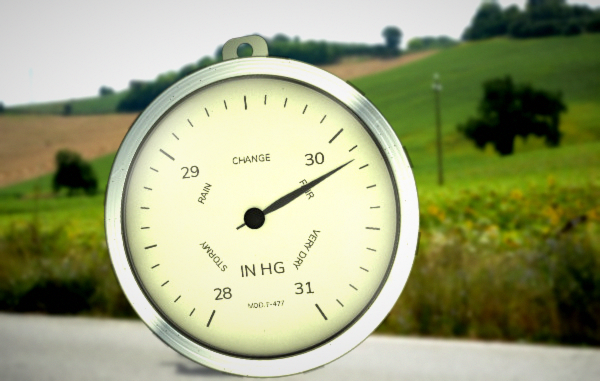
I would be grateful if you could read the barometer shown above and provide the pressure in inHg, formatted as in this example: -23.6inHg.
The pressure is 30.15inHg
